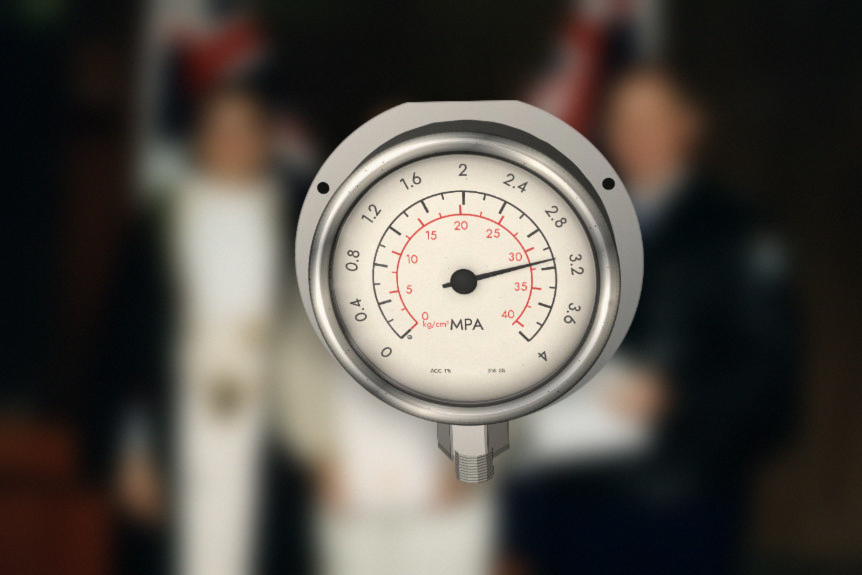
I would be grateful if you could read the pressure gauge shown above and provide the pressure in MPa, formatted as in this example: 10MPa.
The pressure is 3.1MPa
